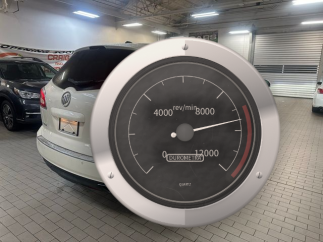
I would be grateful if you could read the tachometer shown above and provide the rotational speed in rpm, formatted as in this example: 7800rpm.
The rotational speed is 9500rpm
